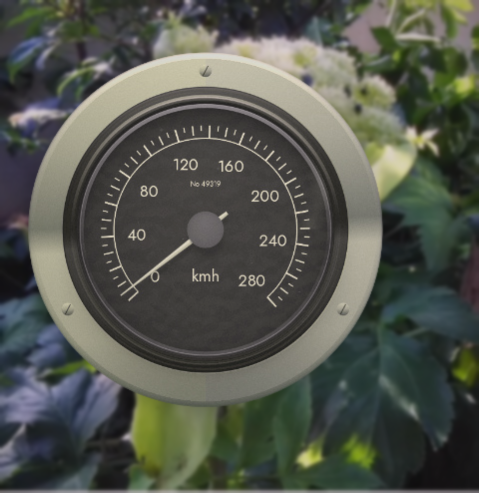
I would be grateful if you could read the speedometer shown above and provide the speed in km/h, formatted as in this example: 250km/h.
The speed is 5km/h
